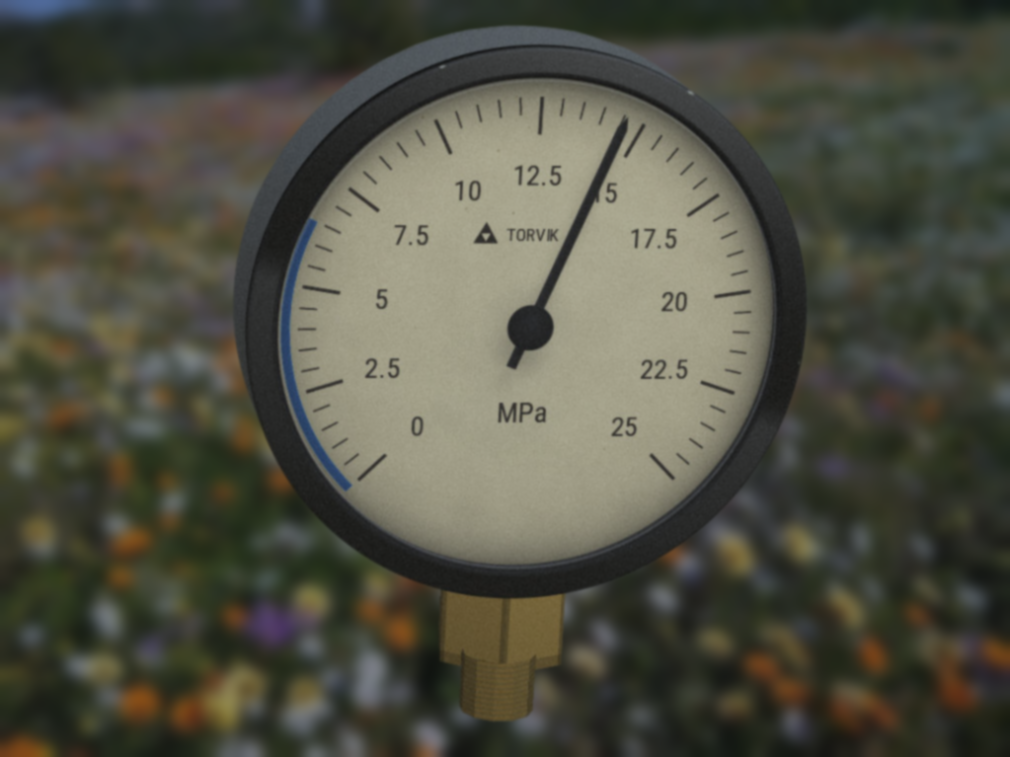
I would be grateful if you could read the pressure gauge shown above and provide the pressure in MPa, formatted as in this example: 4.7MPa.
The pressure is 14.5MPa
